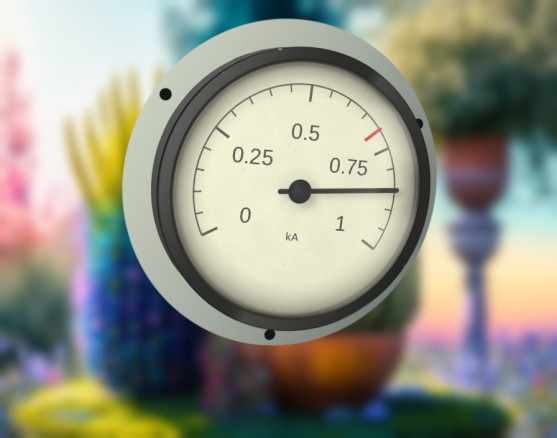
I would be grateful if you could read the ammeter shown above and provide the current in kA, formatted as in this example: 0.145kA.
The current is 0.85kA
